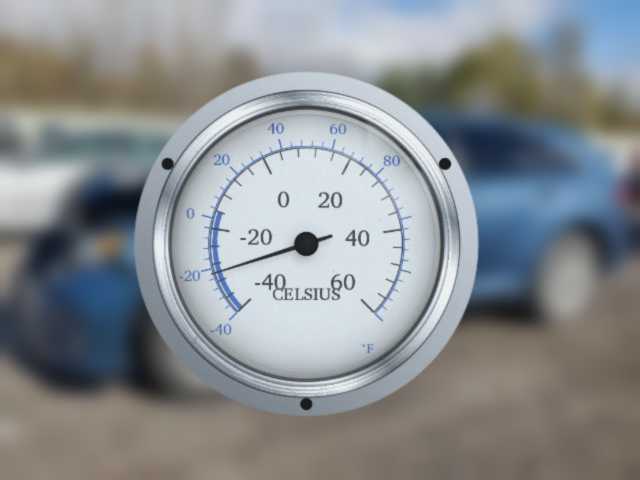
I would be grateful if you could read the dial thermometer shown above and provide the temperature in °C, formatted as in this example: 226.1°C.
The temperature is -30°C
